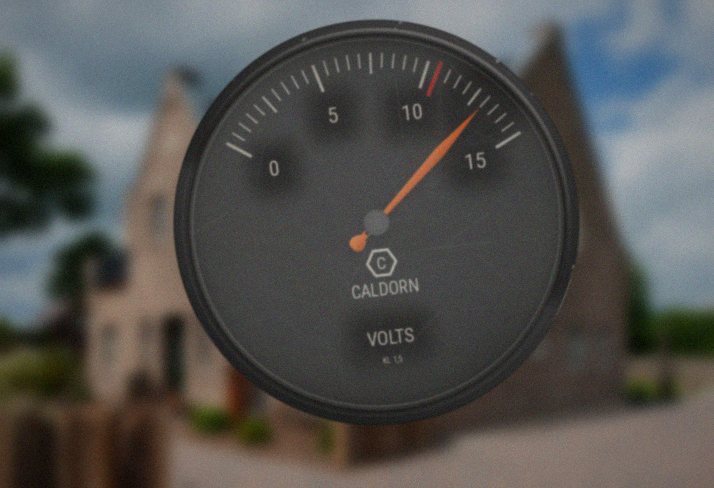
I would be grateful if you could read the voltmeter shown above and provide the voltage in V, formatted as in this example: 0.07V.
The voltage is 13V
